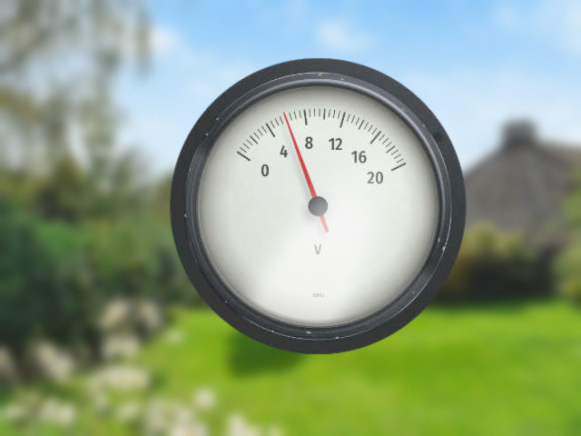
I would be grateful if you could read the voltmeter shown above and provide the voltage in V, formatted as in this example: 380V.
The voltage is 6V
